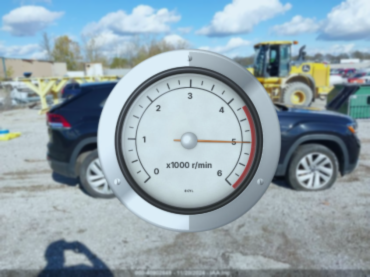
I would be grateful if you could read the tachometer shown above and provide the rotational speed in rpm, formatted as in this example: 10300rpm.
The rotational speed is 5000rpm
